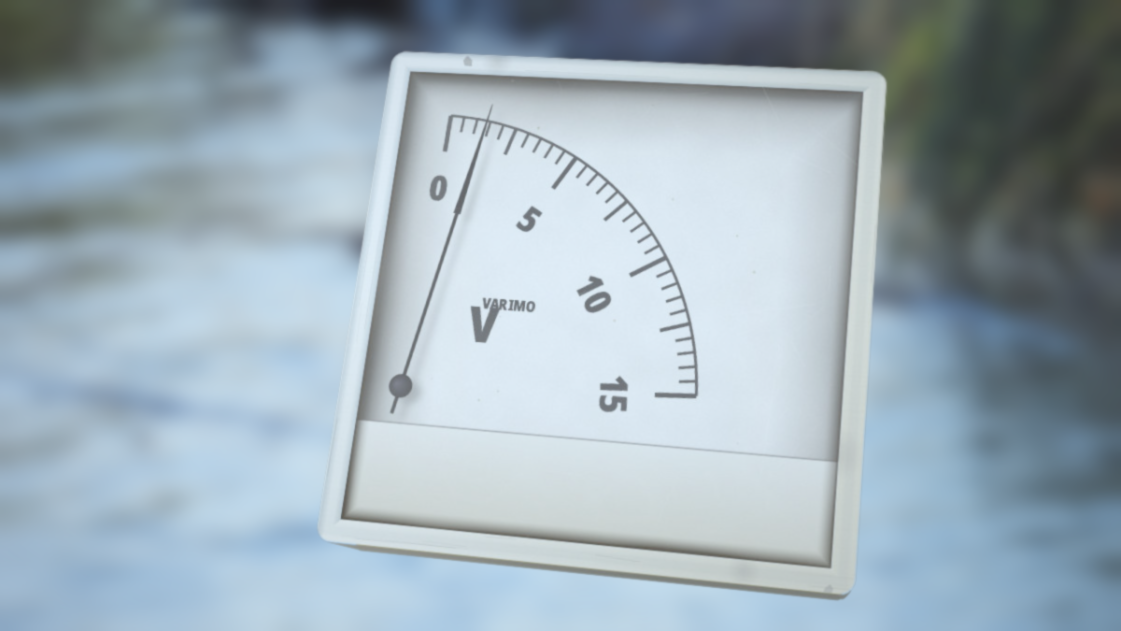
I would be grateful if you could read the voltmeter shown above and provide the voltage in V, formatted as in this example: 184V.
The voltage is 1.5V
